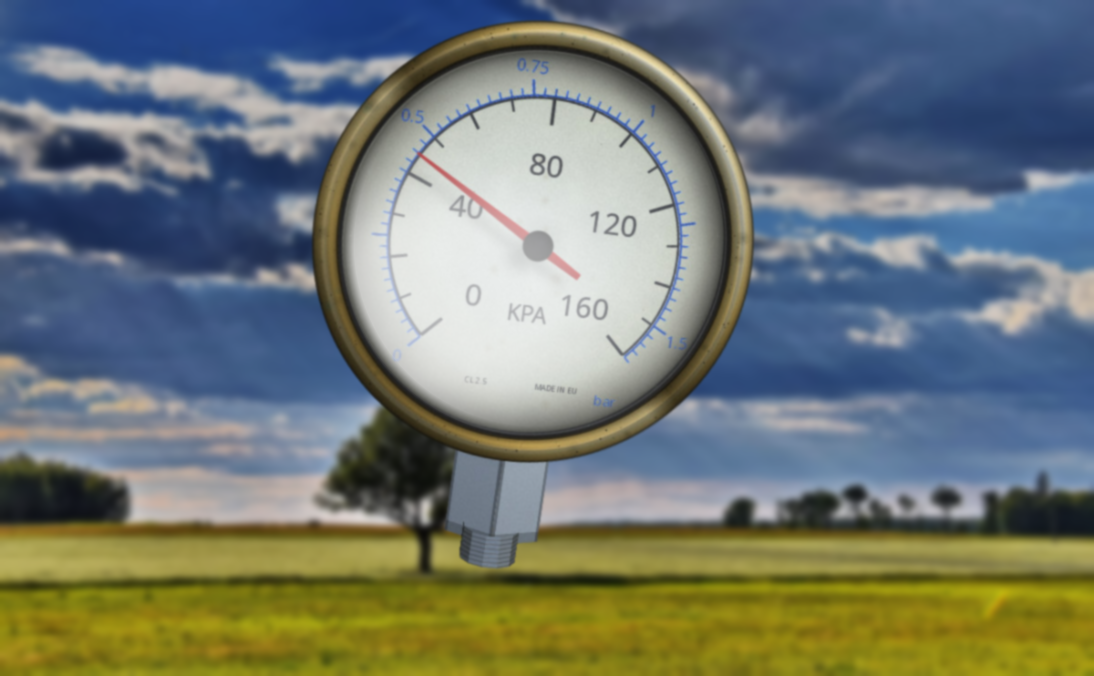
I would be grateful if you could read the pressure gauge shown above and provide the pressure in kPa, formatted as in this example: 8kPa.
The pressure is 45kPa
